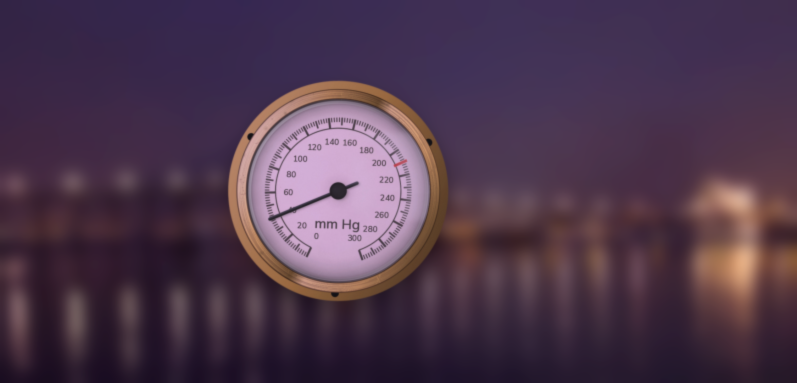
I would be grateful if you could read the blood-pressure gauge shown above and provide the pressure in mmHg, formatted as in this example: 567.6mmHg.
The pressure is 40mmHg
